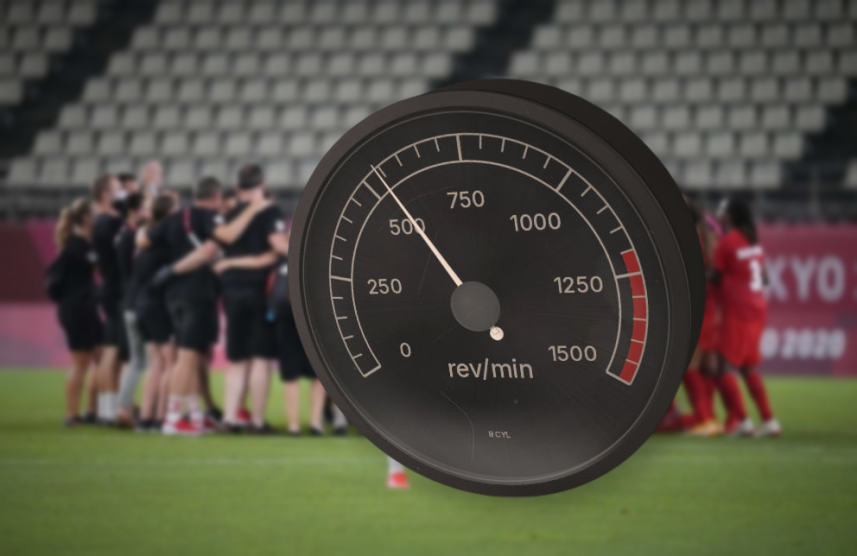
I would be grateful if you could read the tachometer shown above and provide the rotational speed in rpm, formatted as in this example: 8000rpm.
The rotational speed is 550rpm
